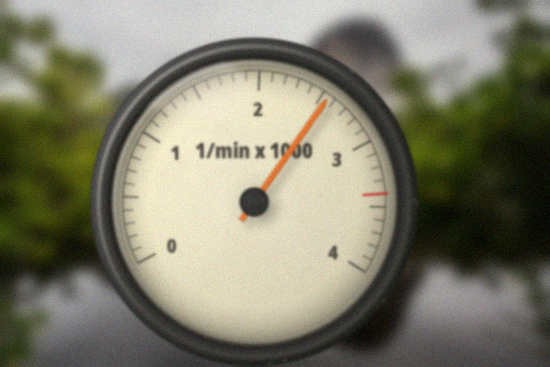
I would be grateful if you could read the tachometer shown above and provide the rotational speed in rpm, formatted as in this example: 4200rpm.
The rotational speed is 2550rpm
